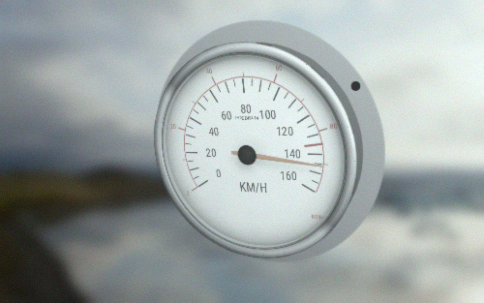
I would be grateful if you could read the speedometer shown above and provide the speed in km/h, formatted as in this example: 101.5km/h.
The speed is 145km/h
